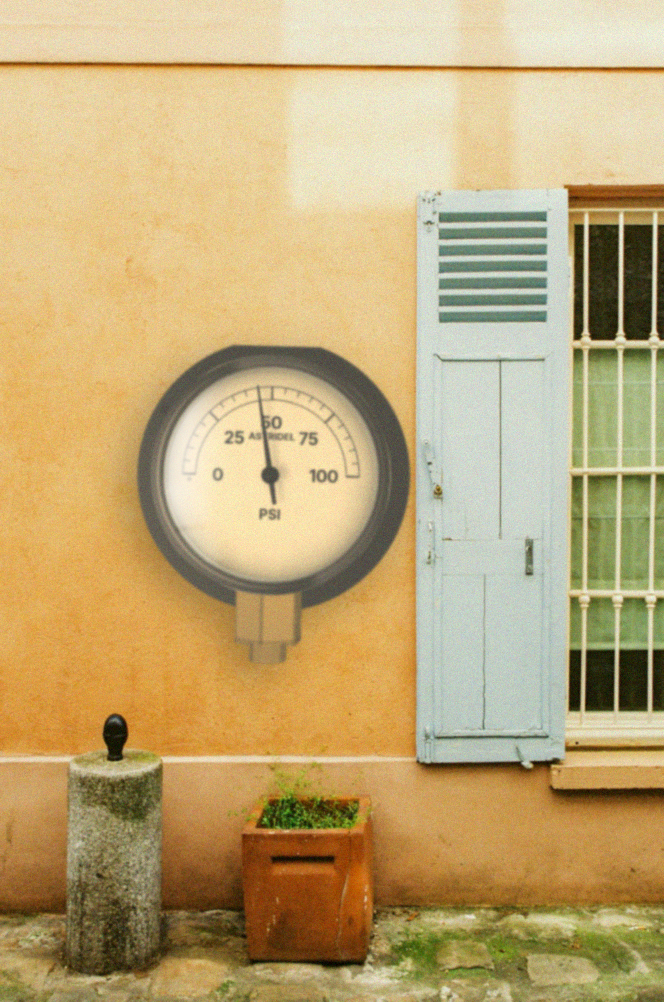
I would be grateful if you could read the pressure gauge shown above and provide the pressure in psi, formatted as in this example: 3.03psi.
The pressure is 45psi
